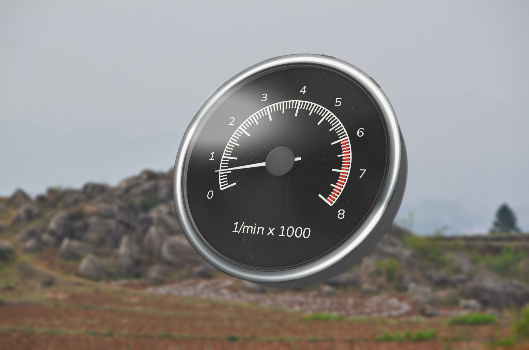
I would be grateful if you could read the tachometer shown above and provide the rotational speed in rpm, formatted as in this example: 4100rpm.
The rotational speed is 500rpm
